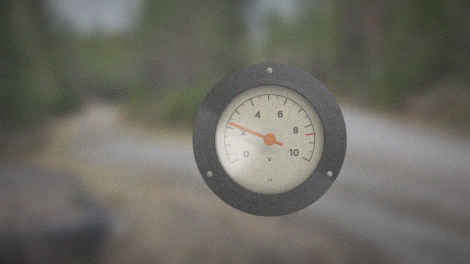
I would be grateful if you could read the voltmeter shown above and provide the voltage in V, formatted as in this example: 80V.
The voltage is 2.25V
